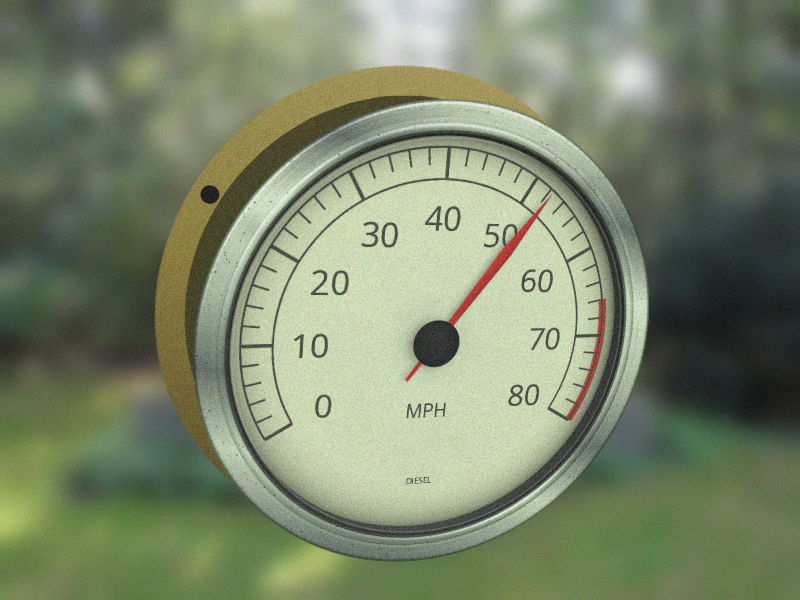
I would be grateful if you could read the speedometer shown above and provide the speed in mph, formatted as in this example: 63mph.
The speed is 52mph
